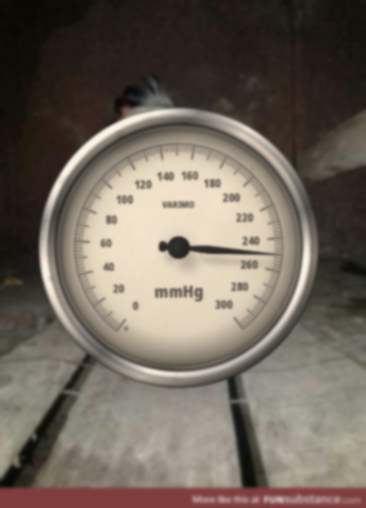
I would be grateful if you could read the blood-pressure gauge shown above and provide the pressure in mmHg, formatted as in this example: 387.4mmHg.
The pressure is 250mmHg
